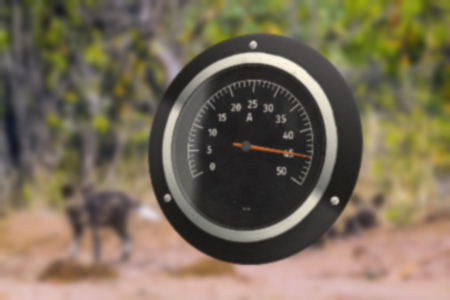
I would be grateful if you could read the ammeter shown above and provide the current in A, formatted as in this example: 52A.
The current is 45A
